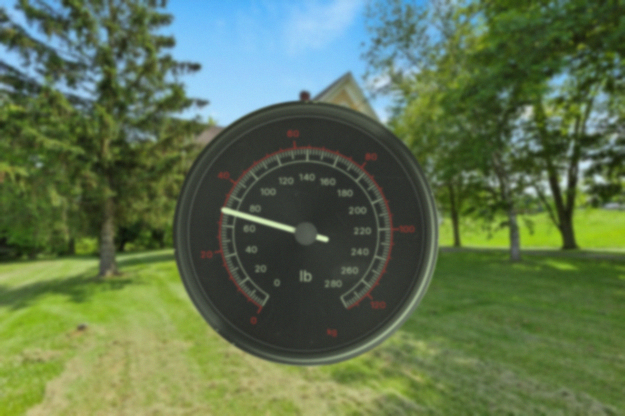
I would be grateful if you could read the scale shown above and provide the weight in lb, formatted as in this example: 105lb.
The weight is 70lb
